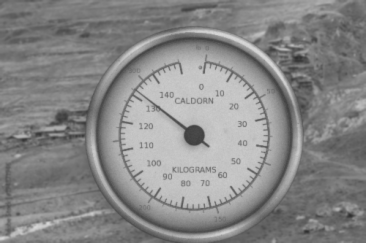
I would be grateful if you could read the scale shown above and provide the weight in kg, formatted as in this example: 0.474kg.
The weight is 132kg
